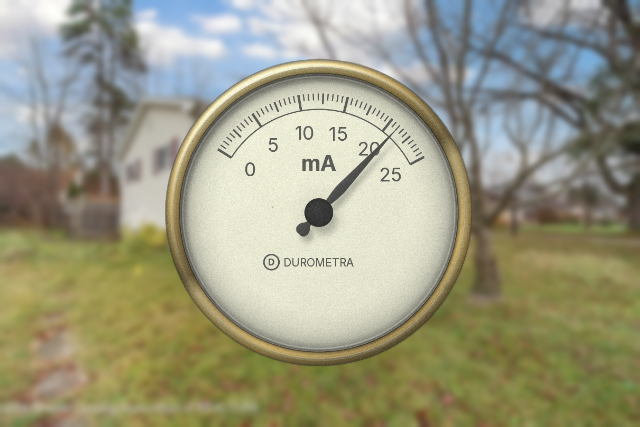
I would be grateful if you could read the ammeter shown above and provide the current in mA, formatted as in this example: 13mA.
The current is 21mA
